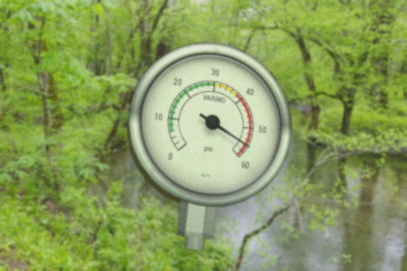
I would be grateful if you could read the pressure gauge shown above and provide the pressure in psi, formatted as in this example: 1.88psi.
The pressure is 56psi
